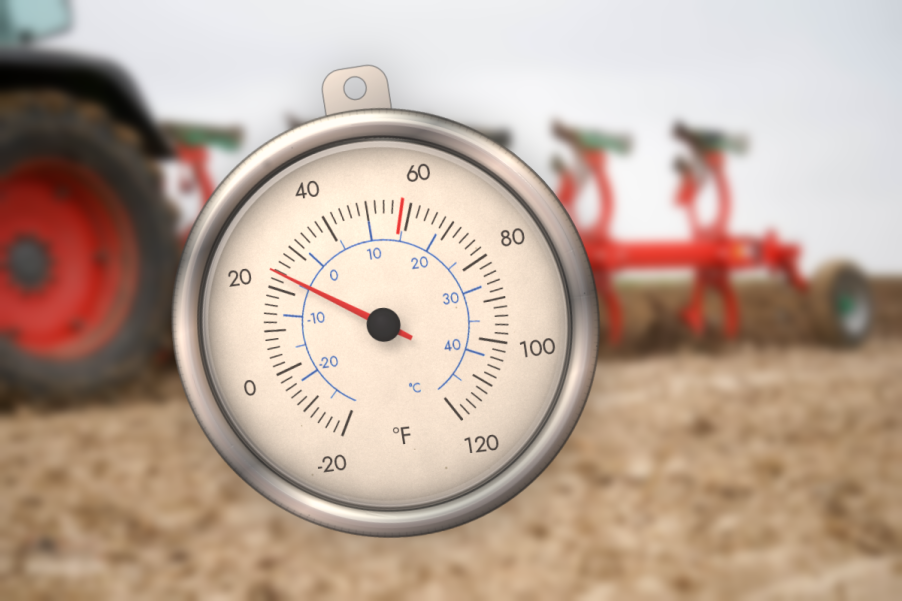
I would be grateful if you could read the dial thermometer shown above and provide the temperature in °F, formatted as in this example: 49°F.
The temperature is 24°F
